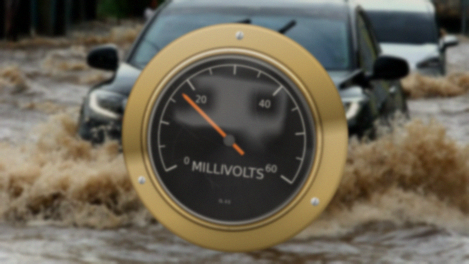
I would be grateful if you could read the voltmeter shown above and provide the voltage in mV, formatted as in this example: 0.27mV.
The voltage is 17.5mV
